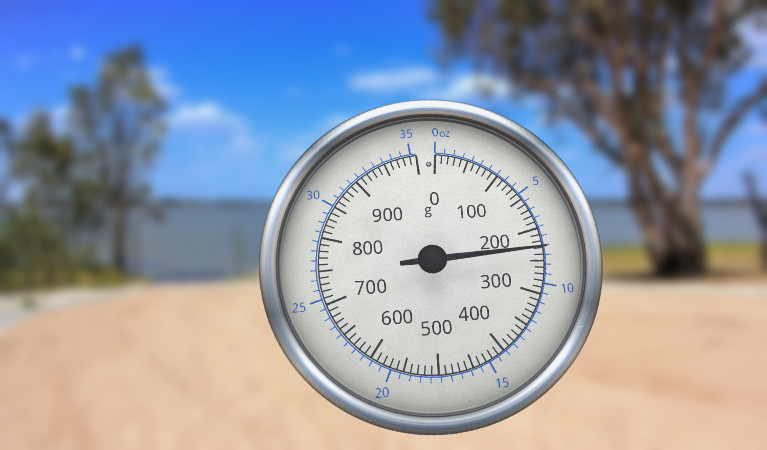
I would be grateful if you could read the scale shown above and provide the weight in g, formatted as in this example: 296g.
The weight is 230g
